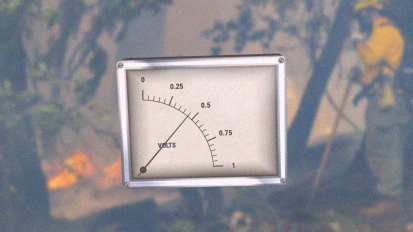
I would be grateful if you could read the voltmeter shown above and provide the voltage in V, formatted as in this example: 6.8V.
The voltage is 0.45V
